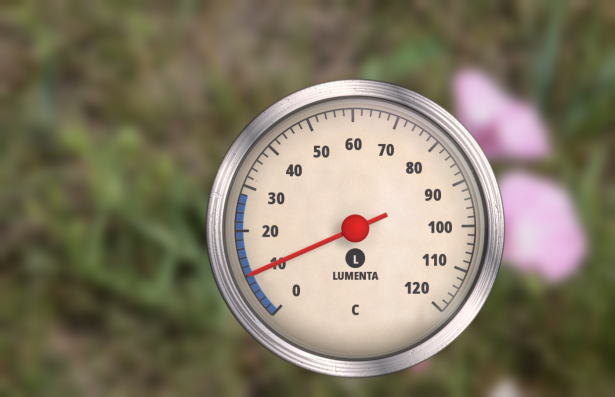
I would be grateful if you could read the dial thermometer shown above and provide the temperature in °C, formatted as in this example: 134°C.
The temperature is 10°C
